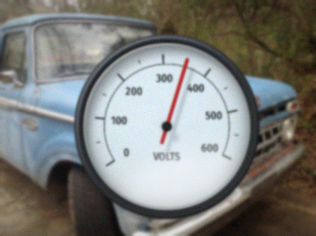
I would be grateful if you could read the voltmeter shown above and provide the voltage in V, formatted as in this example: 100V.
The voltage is 350V
